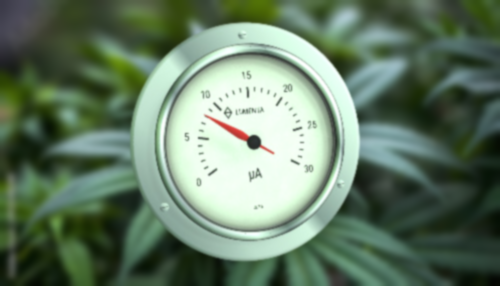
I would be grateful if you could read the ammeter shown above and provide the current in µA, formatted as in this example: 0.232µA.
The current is 8µA
